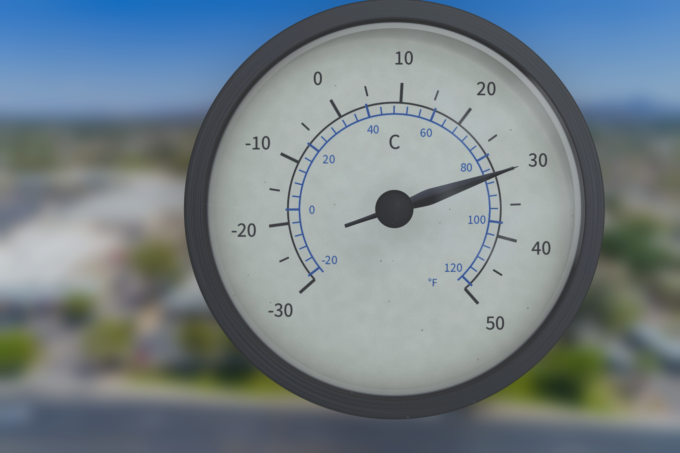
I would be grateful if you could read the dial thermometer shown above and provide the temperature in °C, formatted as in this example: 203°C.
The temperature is 30°C
